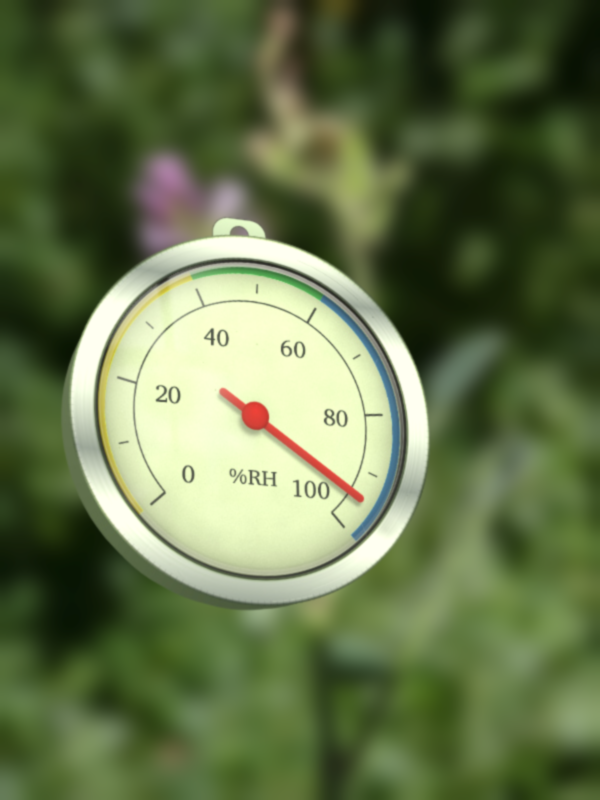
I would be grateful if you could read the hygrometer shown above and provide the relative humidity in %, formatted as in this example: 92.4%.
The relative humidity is 95%
